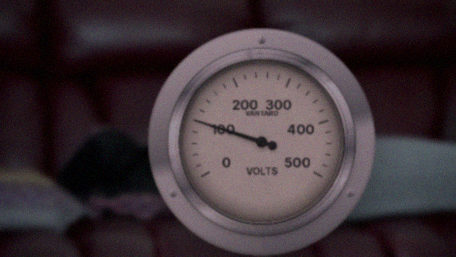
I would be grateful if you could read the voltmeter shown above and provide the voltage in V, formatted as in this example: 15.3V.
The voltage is 100V
